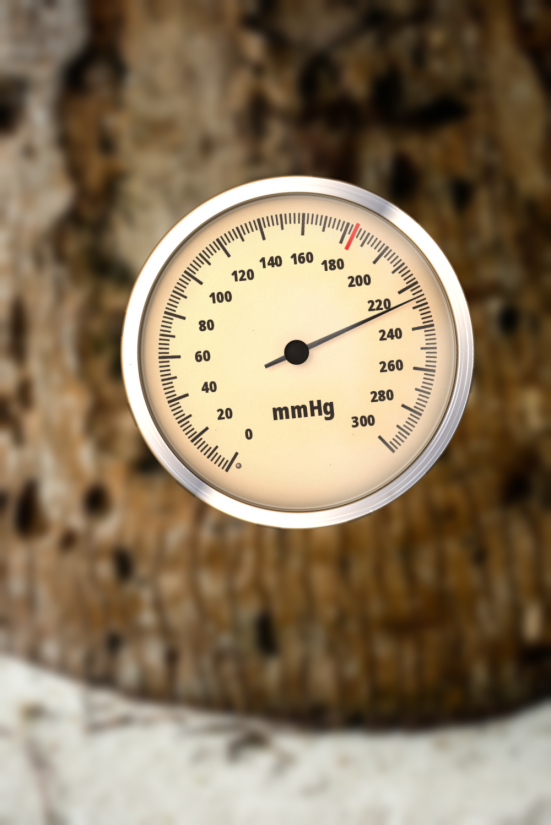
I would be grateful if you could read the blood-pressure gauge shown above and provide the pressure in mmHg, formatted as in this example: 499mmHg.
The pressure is 226mmHg
